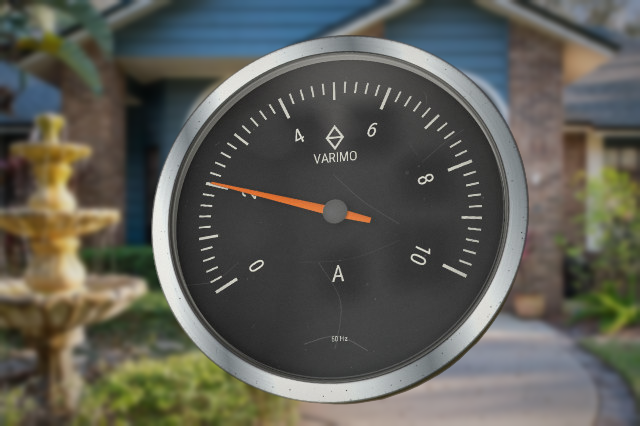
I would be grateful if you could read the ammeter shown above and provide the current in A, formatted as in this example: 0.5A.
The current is 2A
